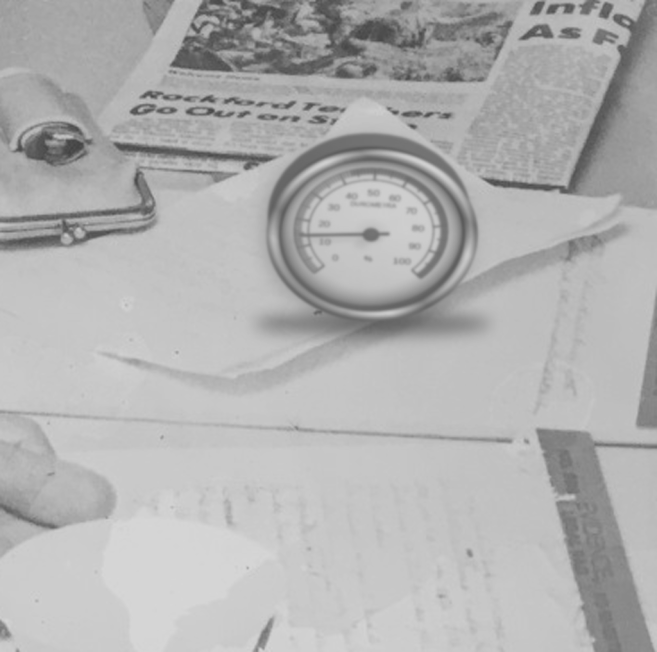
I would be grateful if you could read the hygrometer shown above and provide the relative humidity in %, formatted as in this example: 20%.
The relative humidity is 15%
